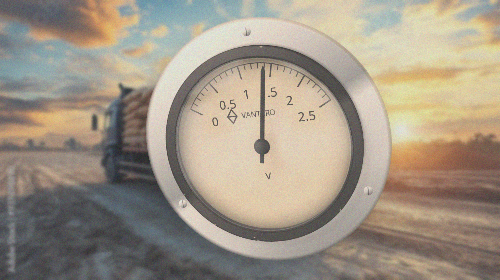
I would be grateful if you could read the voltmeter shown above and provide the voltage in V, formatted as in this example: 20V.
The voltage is 1.4V
